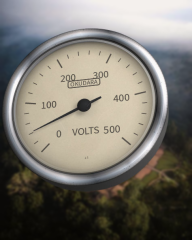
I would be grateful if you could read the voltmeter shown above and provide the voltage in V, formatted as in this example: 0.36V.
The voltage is 40V
